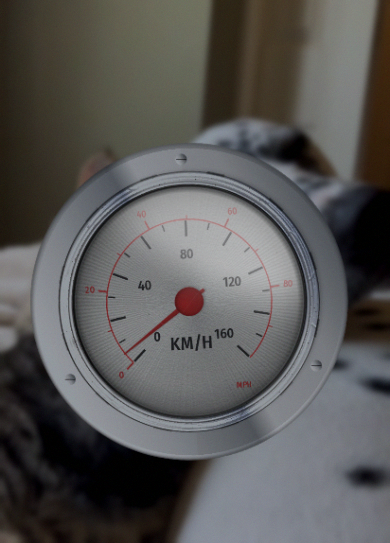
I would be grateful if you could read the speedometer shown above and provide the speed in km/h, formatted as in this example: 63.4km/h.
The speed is 5km/h
